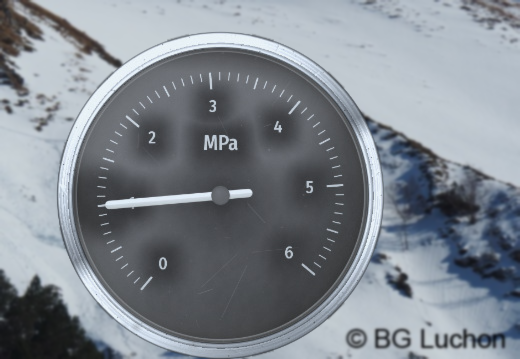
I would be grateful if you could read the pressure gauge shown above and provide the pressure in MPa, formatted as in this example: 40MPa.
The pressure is 1MPa
